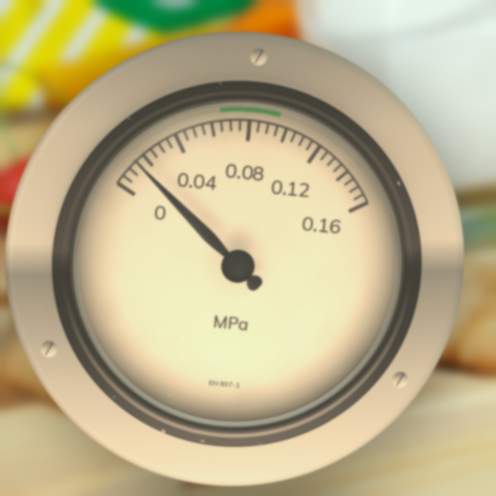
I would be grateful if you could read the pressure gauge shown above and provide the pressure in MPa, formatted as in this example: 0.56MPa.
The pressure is 0.015MPa
